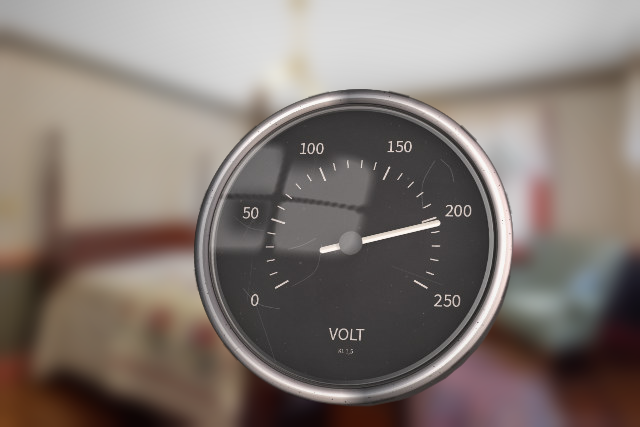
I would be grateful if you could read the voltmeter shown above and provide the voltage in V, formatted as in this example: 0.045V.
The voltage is 205V
